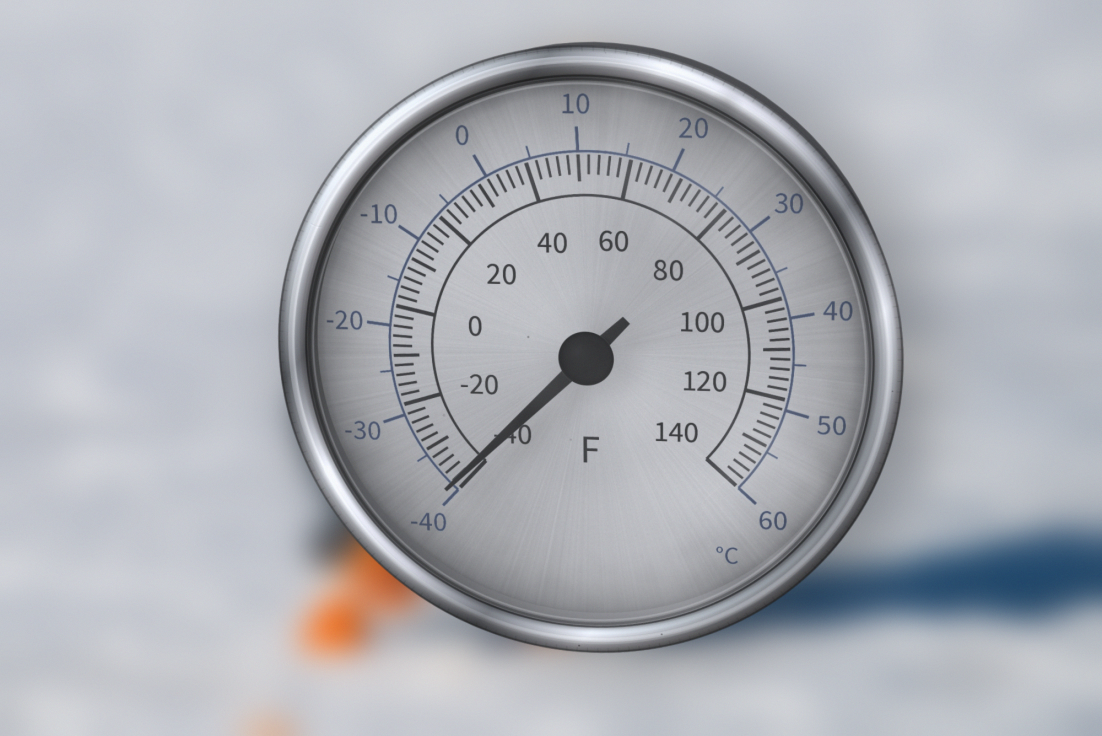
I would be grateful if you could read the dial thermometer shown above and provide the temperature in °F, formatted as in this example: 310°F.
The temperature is -38°F
